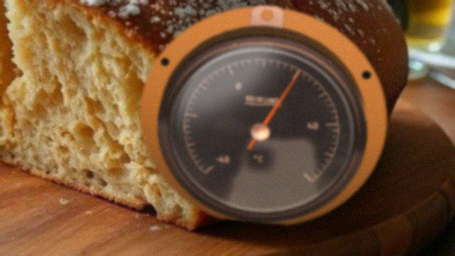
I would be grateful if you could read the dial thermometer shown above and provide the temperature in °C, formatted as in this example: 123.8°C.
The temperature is 20°C
